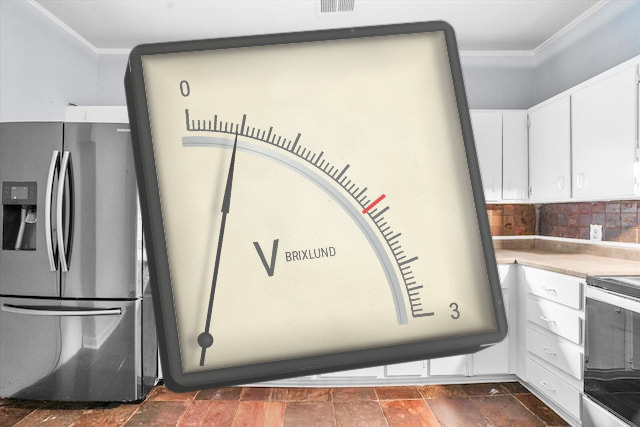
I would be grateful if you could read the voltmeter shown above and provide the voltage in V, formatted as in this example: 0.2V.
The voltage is 0.45V
